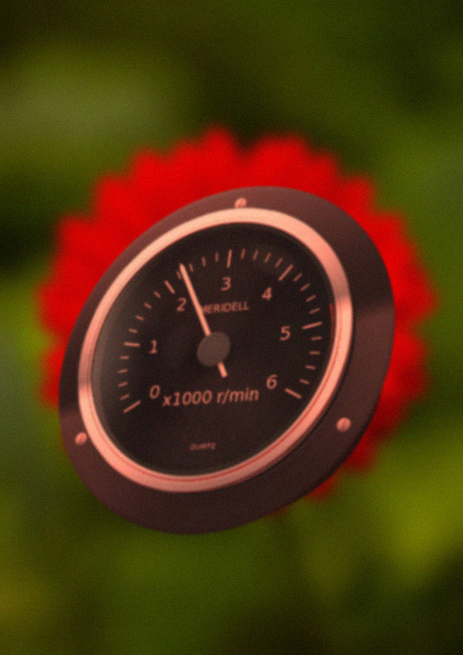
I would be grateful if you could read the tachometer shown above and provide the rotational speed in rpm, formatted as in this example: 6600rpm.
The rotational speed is 2300rpm
